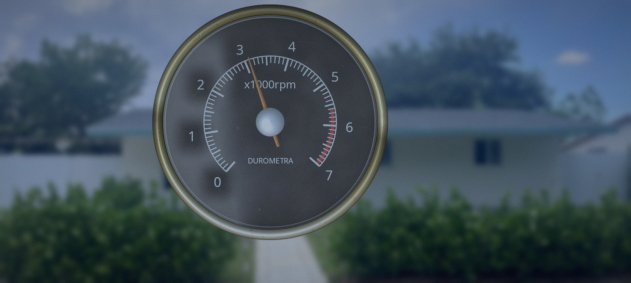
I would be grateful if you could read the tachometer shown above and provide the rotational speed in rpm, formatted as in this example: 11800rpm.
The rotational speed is 3100rpm
